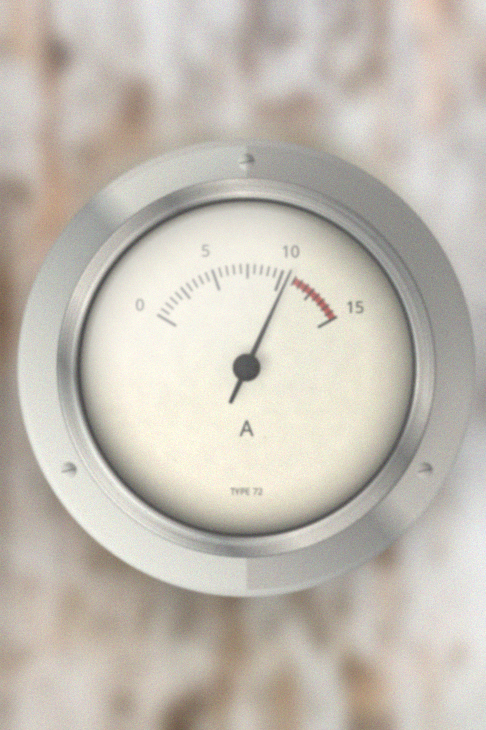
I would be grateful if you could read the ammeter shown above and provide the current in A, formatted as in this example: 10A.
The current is 10.5A
